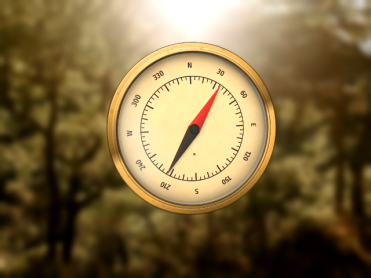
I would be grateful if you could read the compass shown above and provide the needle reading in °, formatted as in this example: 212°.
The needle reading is 35°
